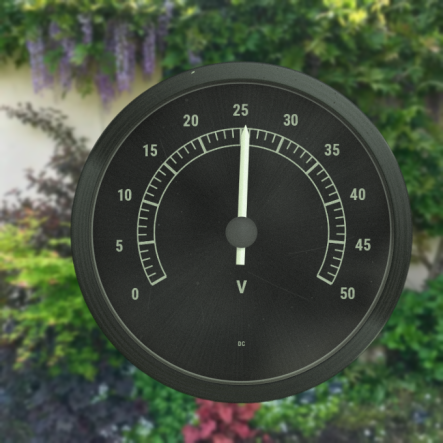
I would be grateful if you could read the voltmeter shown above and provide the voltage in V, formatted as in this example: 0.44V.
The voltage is 25.5V
